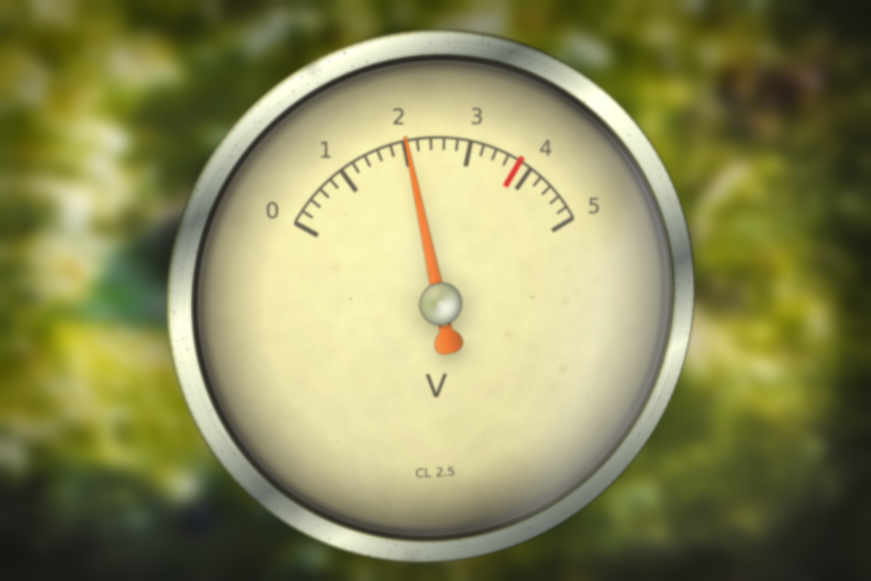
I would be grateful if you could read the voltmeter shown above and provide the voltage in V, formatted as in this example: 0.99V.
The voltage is 2V
